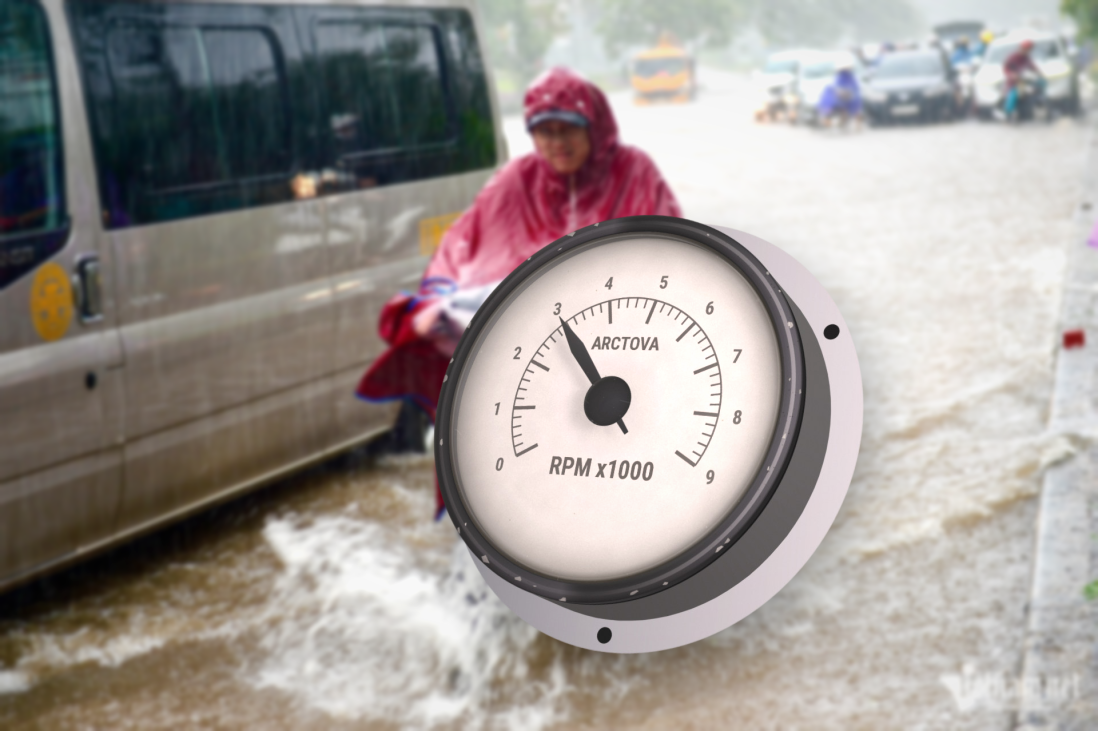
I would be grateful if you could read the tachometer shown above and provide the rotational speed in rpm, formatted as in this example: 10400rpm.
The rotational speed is 3000rpm
